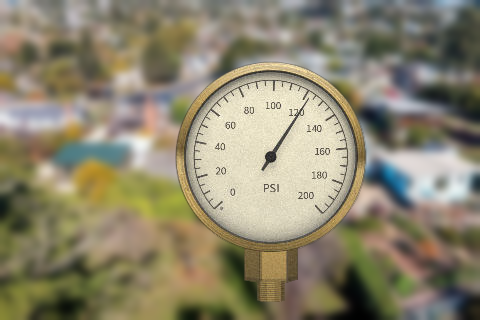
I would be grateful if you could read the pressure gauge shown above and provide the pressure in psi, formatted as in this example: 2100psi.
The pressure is 122.5psi
